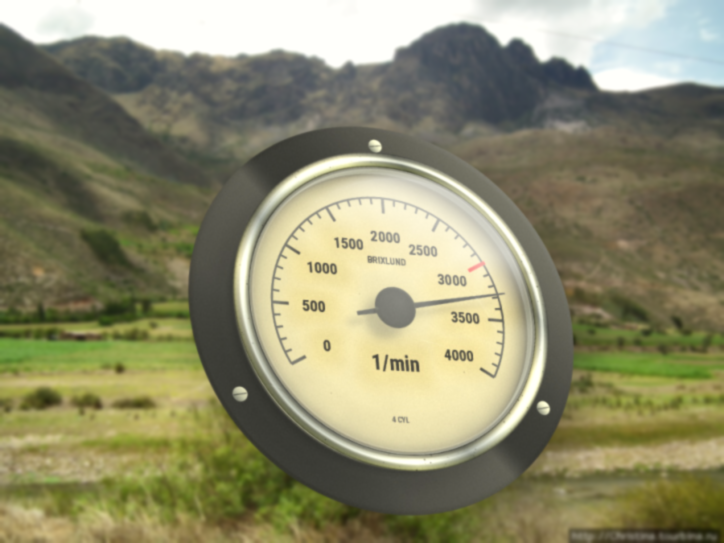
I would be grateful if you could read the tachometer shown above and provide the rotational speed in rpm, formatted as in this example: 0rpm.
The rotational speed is 3300rpm
